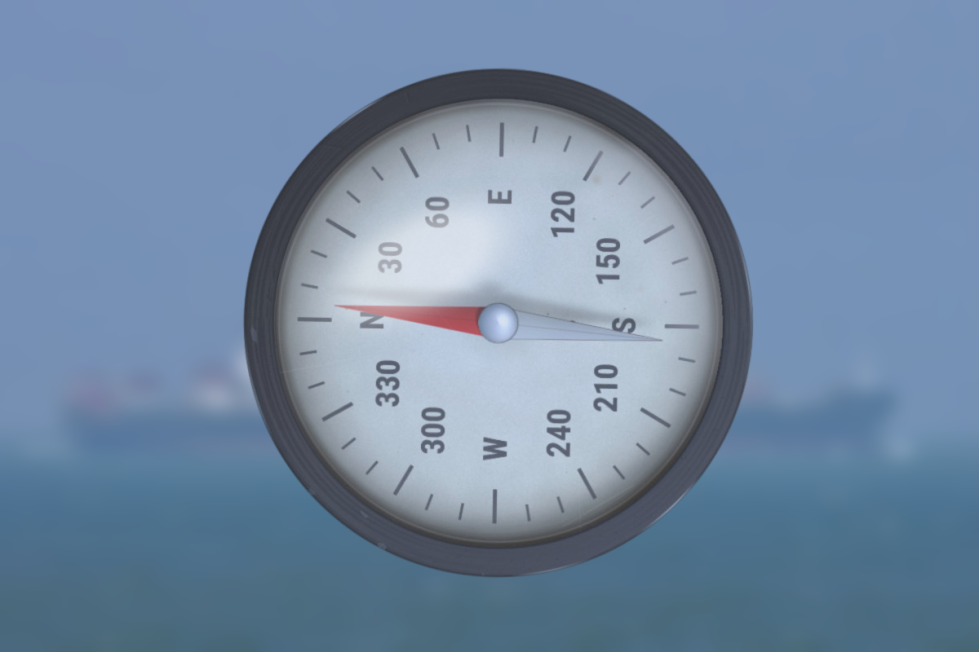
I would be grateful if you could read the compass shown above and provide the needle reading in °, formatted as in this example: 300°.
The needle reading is 5°
